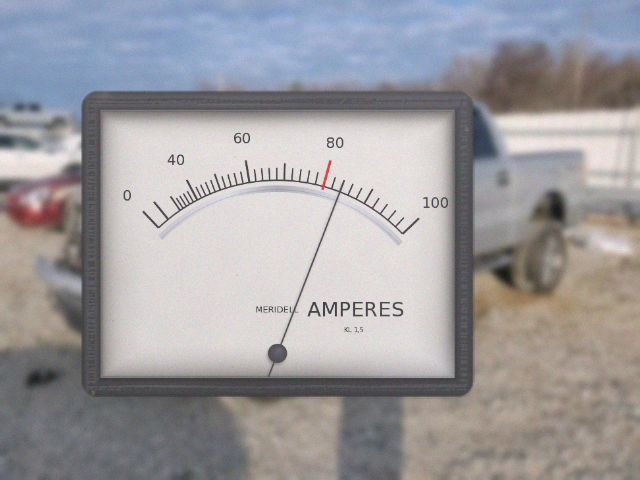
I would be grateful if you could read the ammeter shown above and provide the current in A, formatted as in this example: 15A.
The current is 84A
